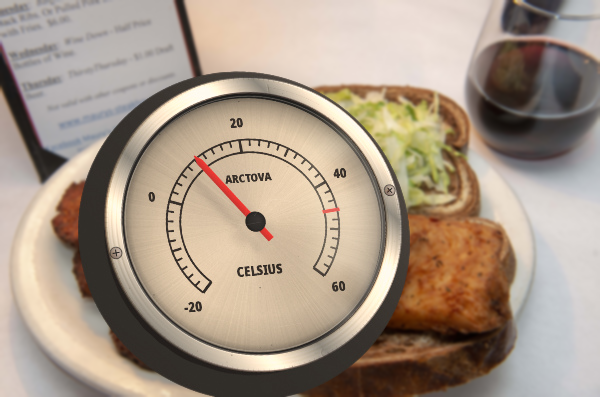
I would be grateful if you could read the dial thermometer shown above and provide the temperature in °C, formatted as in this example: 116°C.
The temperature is 10°C
